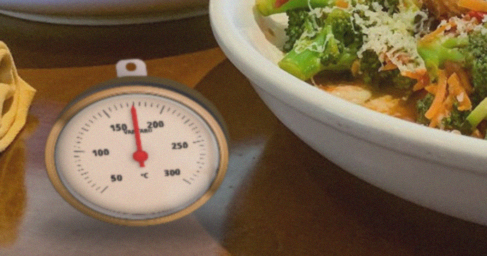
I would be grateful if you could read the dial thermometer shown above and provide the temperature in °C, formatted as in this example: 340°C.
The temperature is 175°C
